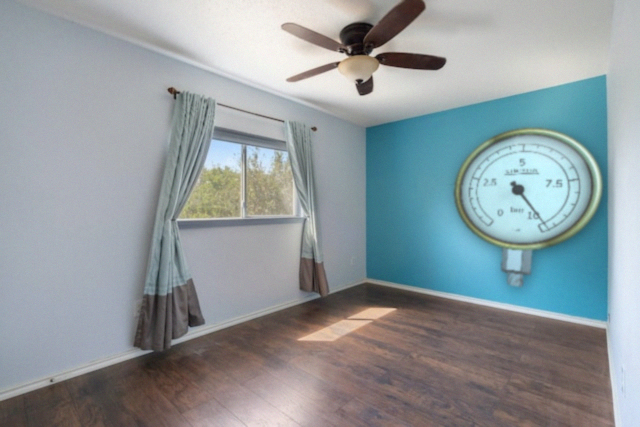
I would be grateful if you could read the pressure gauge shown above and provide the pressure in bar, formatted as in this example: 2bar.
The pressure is 9.75bar
